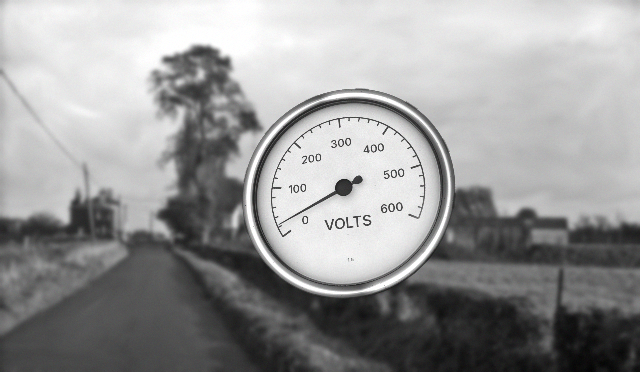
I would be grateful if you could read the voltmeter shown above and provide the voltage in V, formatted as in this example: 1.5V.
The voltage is 20V
